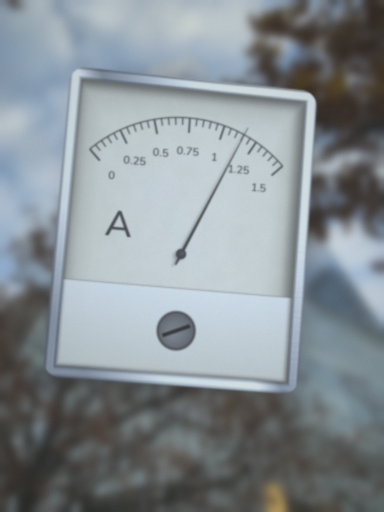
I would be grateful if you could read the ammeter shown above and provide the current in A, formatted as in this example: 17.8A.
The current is 1.15A
